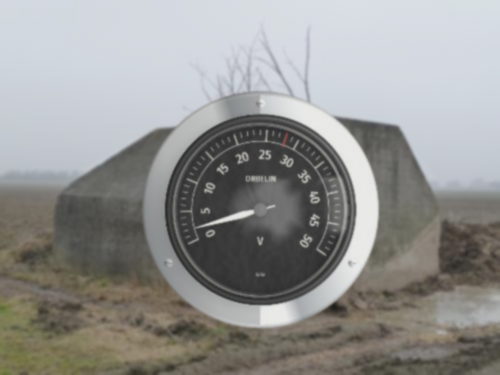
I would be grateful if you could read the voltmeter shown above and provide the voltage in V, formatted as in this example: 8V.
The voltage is 2V
